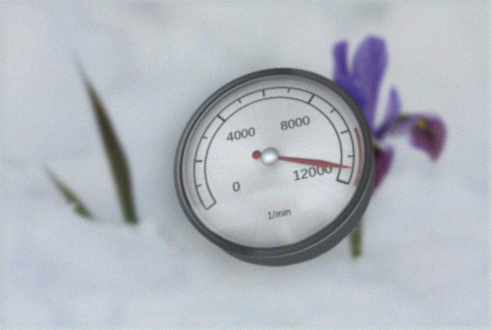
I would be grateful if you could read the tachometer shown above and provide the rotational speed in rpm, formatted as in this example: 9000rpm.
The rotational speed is 11500rpm
